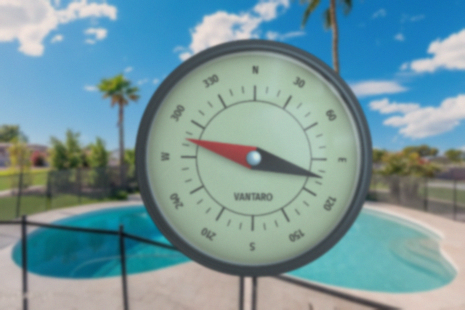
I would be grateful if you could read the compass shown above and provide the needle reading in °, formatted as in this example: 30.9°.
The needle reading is 285°
